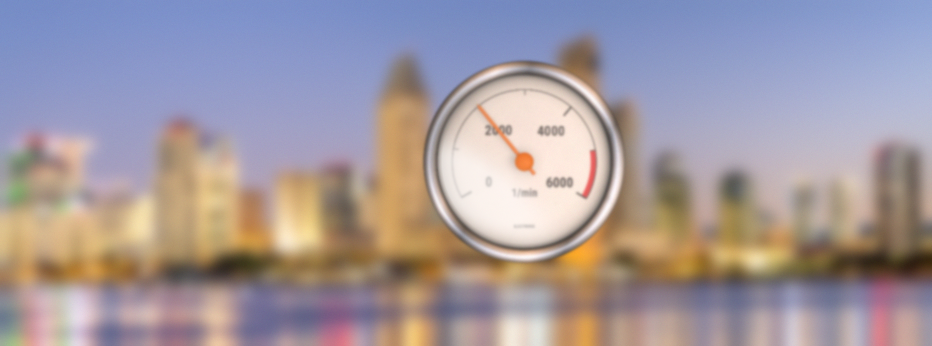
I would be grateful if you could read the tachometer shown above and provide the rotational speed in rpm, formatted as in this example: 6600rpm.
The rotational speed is 2000rpm
